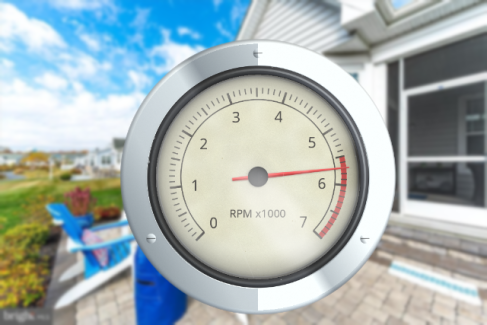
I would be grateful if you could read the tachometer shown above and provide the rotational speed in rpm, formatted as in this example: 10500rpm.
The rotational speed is 5700rpm
